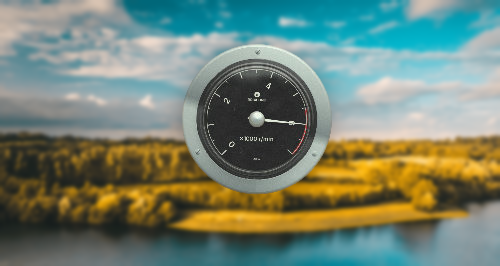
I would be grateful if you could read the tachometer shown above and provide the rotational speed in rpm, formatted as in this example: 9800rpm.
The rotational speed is 6000rpm
